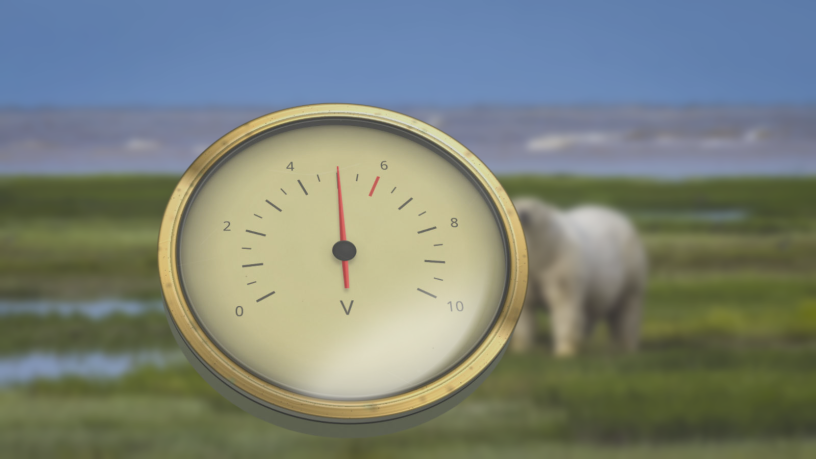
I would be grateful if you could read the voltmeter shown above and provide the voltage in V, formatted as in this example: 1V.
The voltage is 5V
